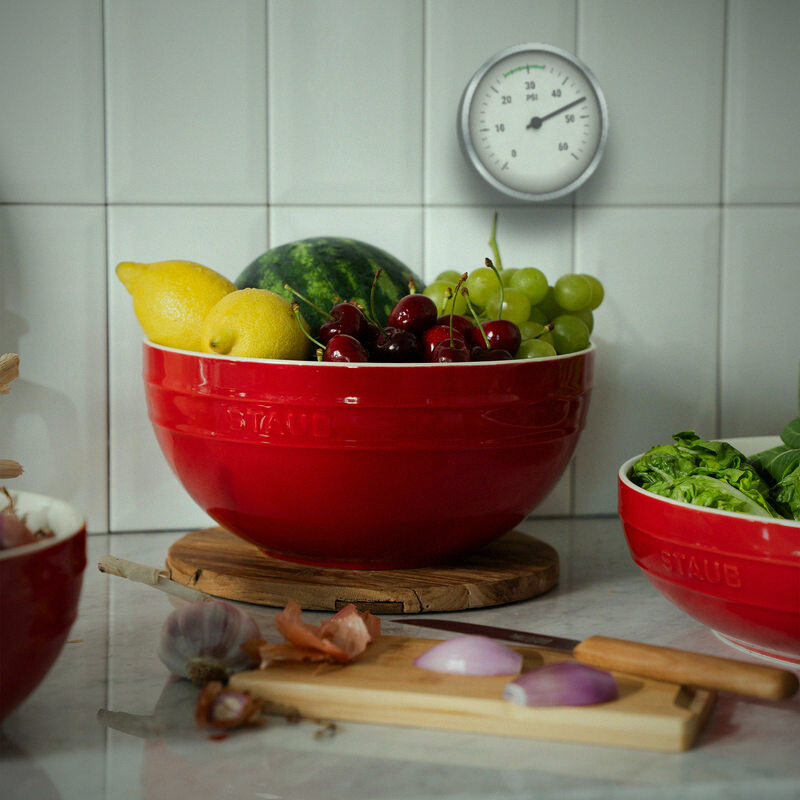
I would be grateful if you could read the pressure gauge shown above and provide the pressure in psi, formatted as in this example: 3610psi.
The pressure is 46psi
